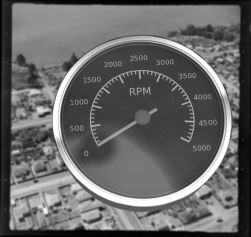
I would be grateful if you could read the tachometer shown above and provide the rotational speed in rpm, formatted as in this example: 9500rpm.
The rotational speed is 0rpm
